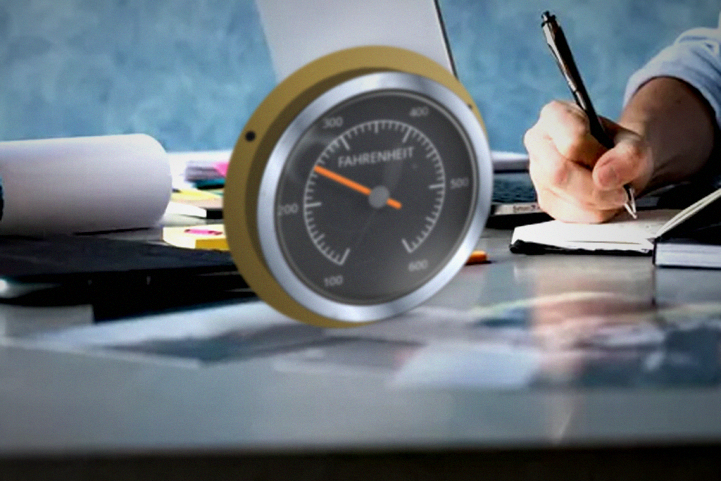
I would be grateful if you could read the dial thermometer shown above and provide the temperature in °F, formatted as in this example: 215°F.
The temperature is 250°F
